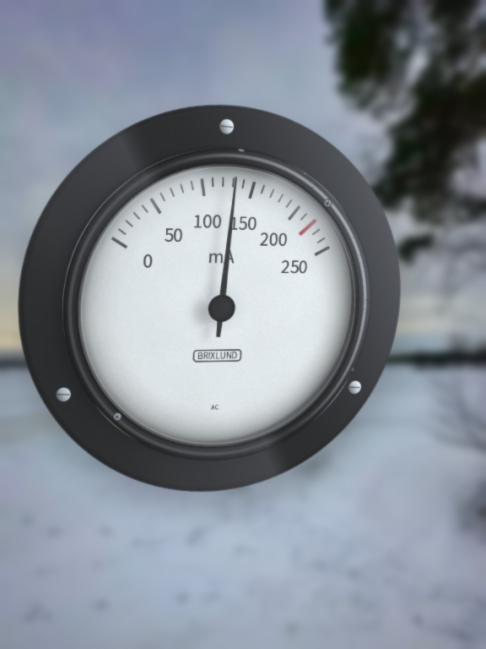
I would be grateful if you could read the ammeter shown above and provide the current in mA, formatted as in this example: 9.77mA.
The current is 130mA
